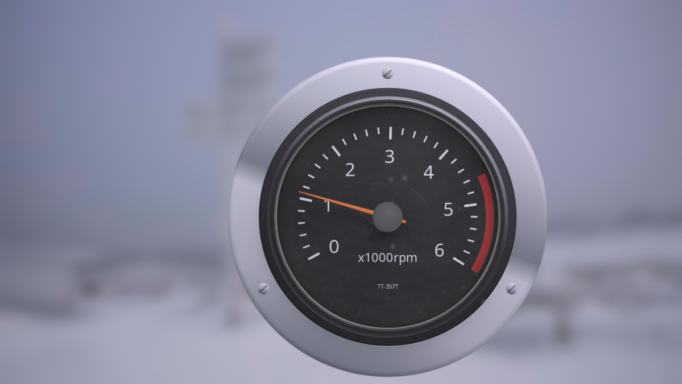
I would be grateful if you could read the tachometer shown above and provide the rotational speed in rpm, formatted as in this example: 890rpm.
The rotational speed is 1100rpm
